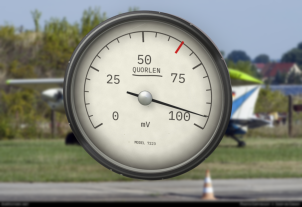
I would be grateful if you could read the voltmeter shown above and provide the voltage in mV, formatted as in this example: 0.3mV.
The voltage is 95mV
